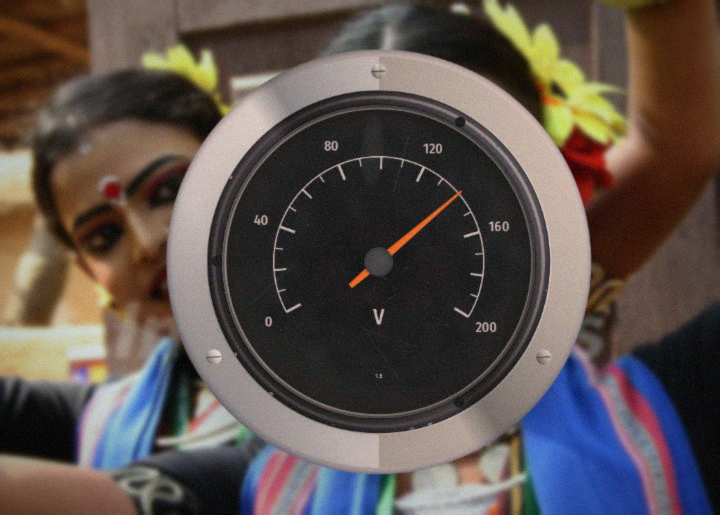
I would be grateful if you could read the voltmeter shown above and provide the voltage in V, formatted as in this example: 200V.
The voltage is 140V
